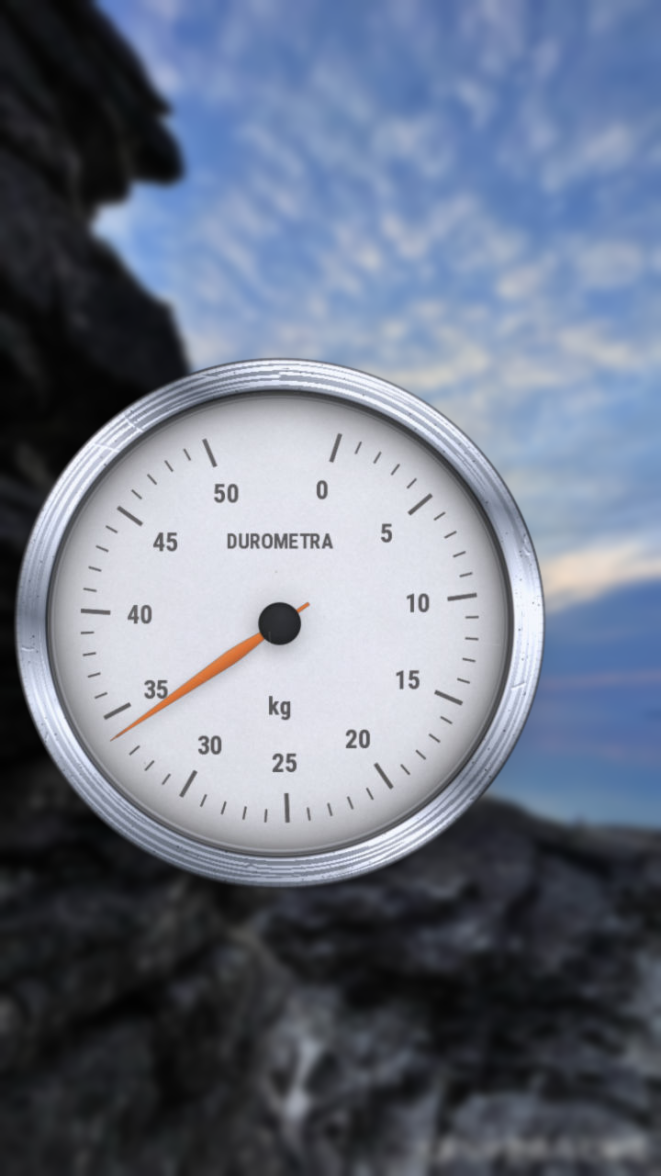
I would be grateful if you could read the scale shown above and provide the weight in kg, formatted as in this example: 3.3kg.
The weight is 34kg
